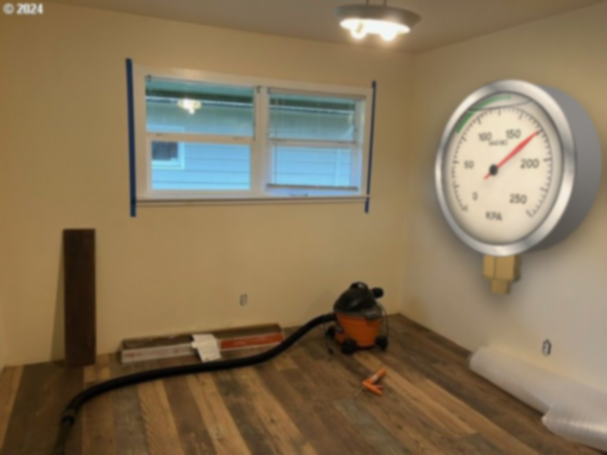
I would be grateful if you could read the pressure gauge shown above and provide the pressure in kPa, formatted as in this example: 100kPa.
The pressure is 175kPa
